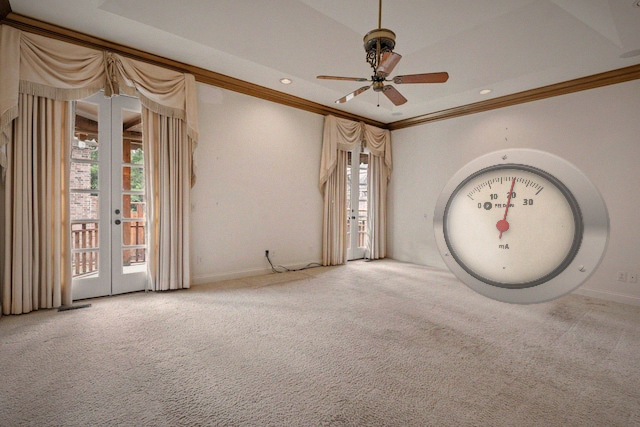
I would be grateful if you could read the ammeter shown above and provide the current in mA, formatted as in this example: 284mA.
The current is 20mA
